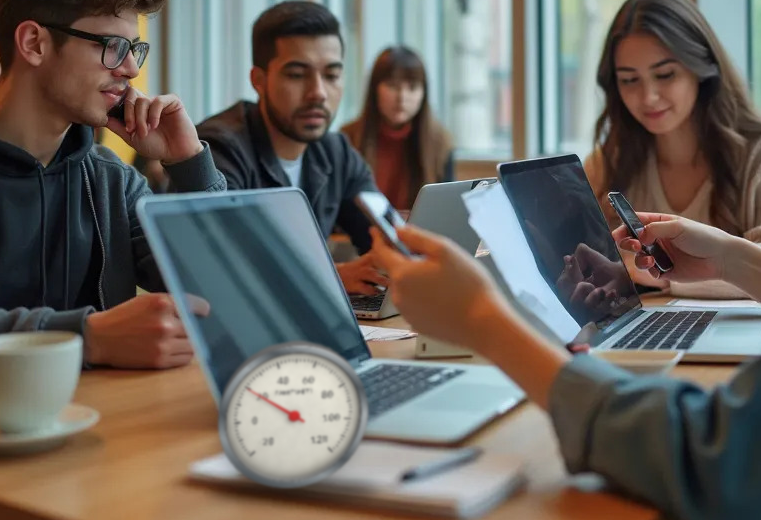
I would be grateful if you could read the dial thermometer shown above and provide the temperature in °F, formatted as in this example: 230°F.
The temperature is 20°F
